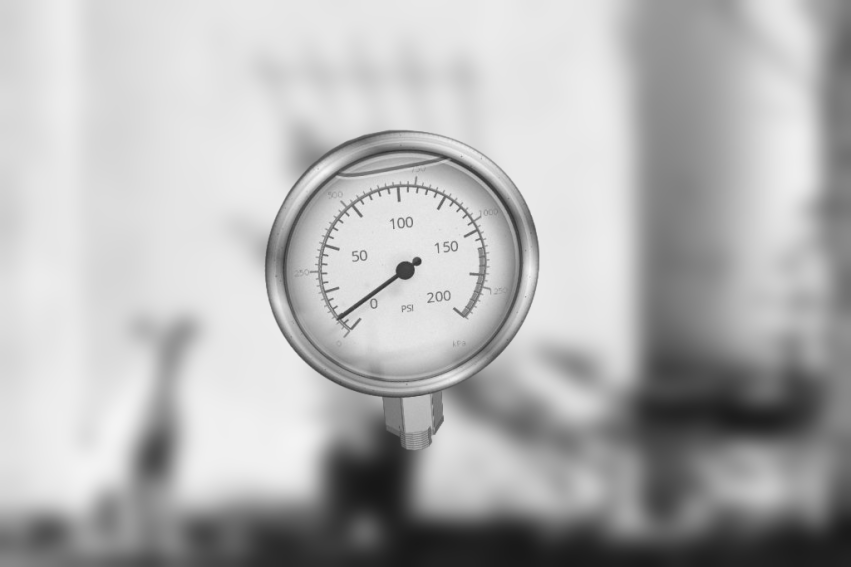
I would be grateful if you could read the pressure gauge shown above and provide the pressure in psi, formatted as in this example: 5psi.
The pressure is 10psi
